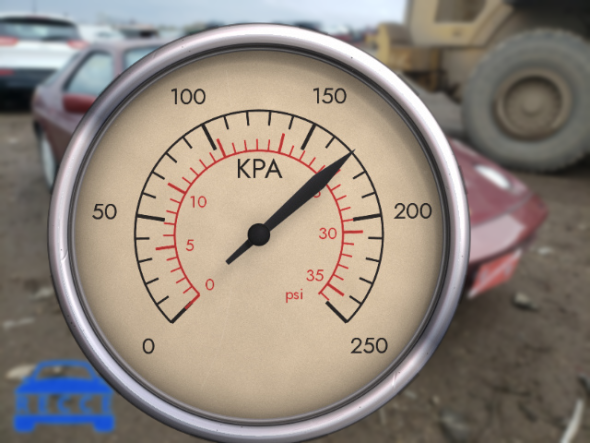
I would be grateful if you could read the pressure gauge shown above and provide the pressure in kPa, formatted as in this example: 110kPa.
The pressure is 170kPa
